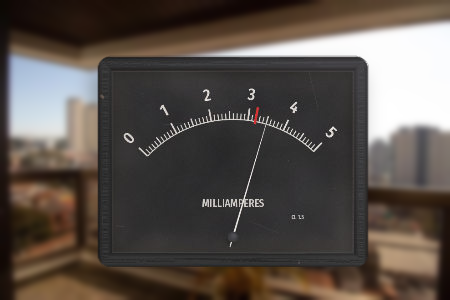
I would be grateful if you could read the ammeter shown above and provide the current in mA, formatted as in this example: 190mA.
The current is 3.5mA
